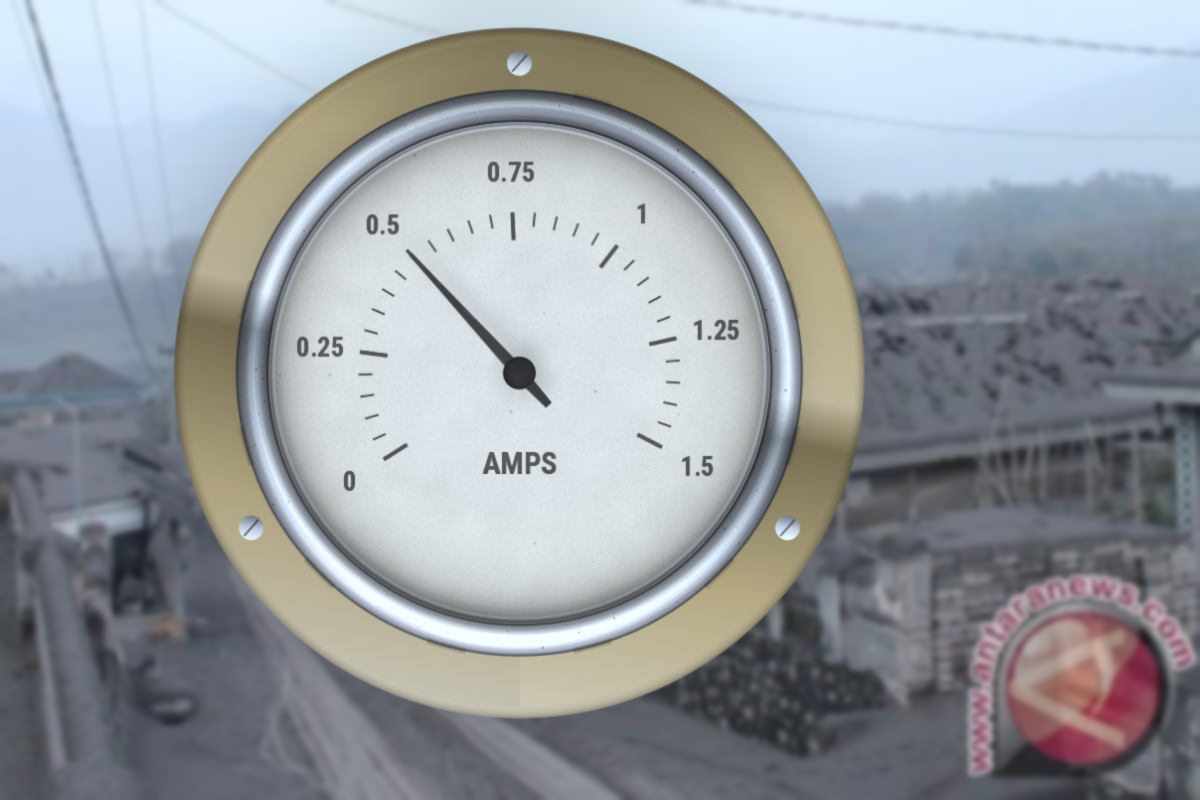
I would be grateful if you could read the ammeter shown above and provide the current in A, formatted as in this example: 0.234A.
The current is 0.5A
